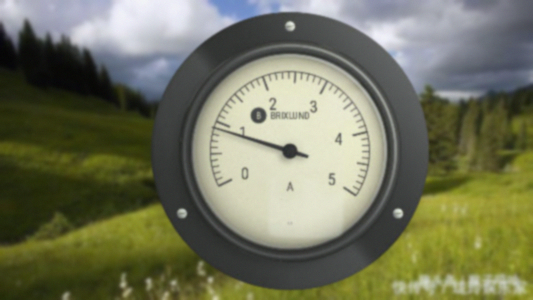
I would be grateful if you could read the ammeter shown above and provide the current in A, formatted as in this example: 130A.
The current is 0.9A
